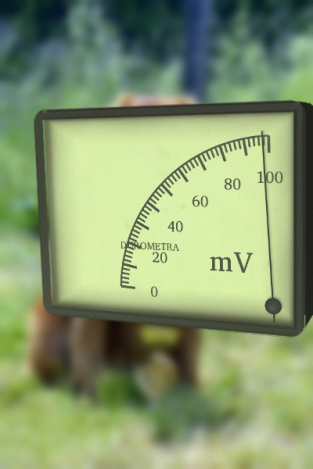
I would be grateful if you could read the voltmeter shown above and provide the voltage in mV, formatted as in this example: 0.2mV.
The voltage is 98mV
